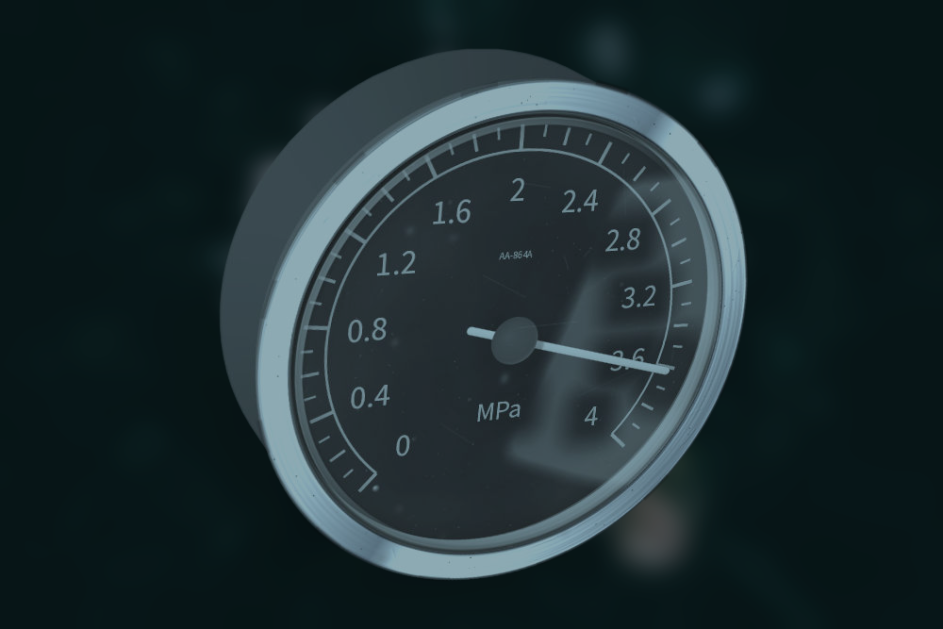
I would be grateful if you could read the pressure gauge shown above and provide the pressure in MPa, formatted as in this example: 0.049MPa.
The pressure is 3.6MPa
